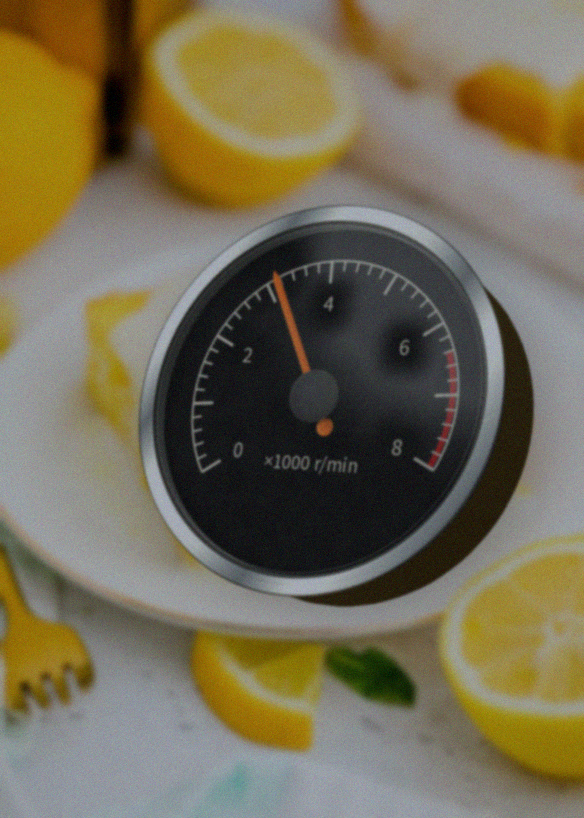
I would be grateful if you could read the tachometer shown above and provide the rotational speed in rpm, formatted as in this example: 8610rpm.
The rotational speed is 3200rpm
